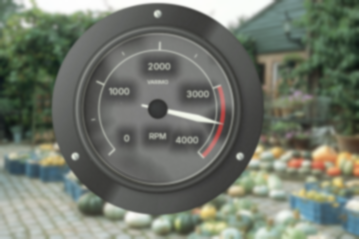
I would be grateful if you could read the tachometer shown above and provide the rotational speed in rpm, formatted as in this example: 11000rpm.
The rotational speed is 3500rpm
